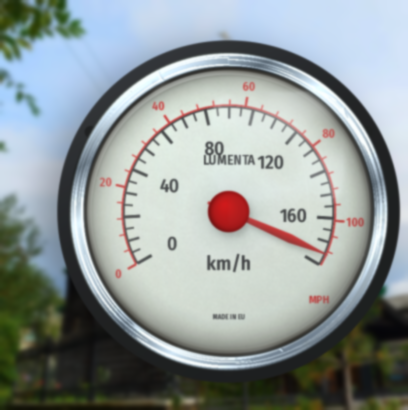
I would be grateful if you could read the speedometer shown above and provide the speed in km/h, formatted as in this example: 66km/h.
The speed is 175km/h
